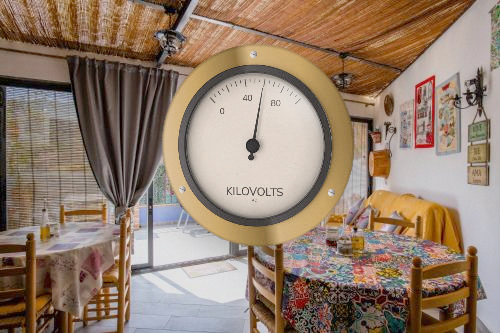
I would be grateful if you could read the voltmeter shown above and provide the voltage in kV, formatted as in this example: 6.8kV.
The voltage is 60kV
